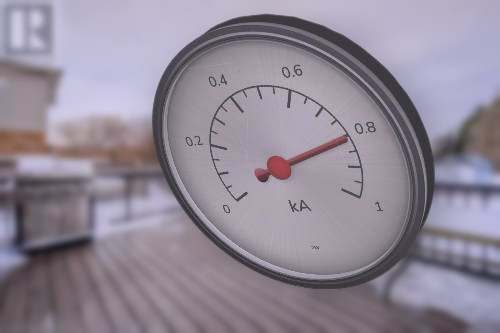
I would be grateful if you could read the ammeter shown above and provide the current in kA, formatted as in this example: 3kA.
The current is 0.8kA
